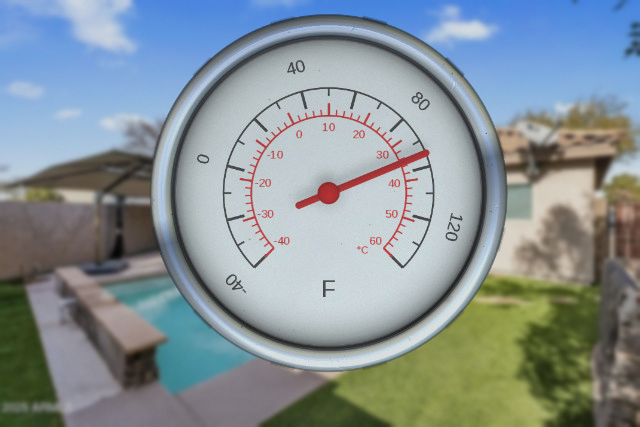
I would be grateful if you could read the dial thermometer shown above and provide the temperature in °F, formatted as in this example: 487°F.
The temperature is 95°F
